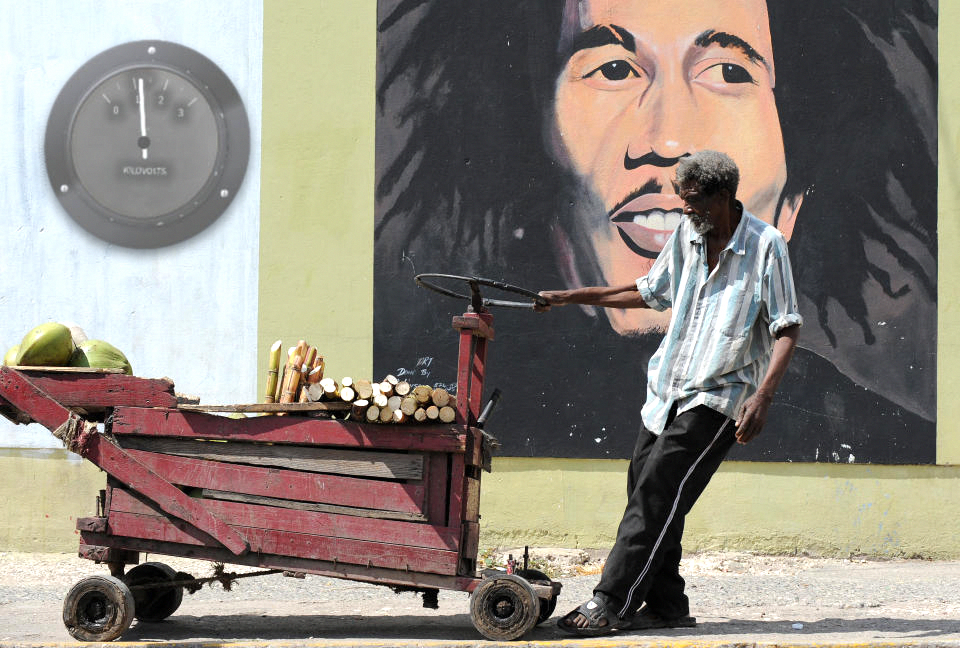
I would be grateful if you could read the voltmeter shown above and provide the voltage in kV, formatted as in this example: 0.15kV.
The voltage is 1.25kV
